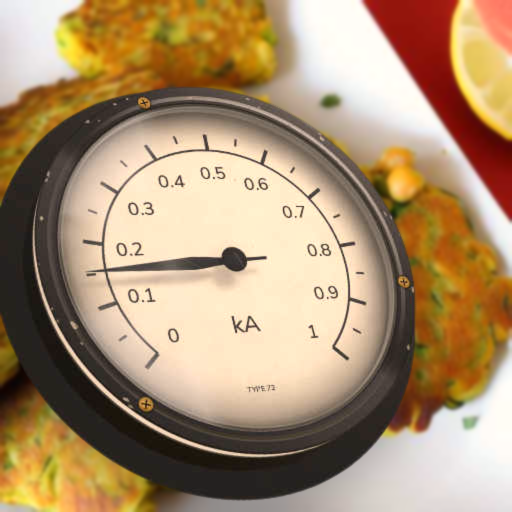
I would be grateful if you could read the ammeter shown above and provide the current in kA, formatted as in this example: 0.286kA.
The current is 0.15kA
